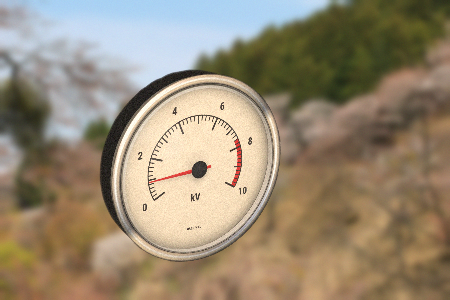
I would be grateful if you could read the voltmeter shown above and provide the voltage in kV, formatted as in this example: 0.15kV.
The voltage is 1kV
